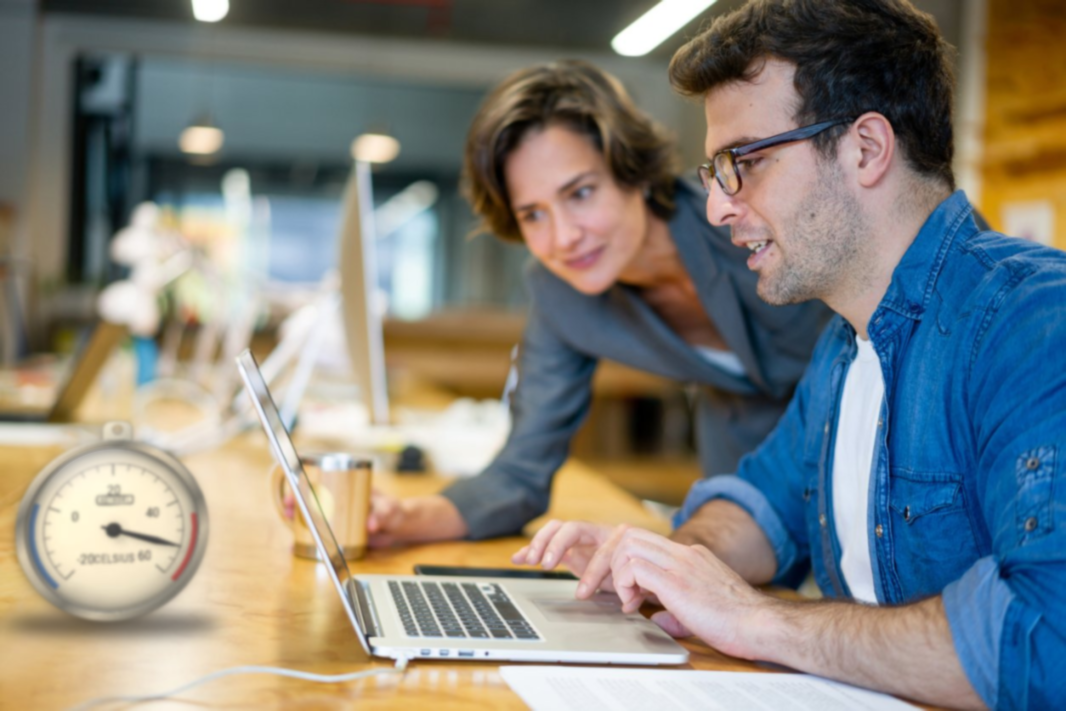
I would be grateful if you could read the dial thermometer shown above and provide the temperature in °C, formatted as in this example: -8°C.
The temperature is 52°C
